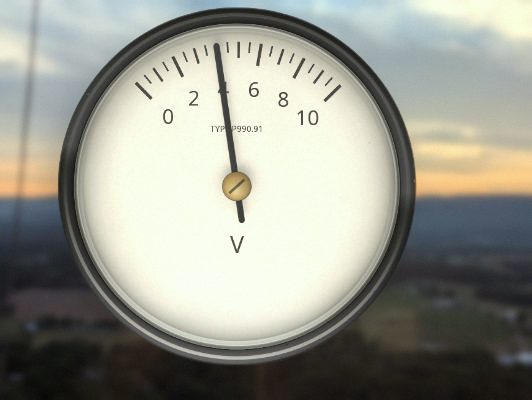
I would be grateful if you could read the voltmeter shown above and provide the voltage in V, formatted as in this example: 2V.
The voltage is 4V
